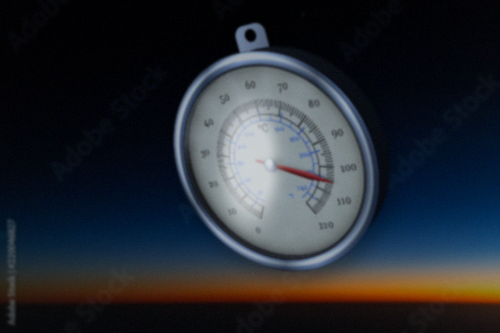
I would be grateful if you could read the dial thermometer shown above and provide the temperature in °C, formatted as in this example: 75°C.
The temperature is 105°C
